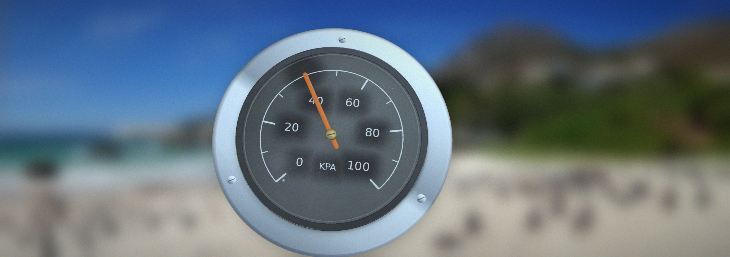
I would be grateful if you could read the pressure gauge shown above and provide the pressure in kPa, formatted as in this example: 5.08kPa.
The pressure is 40kPa
